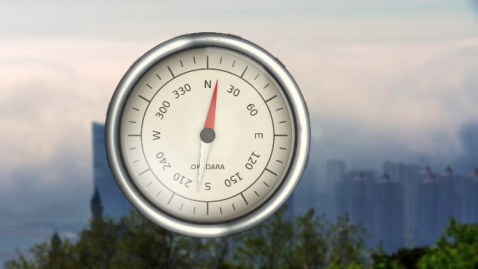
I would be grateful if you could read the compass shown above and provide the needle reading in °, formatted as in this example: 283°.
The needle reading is 10°
